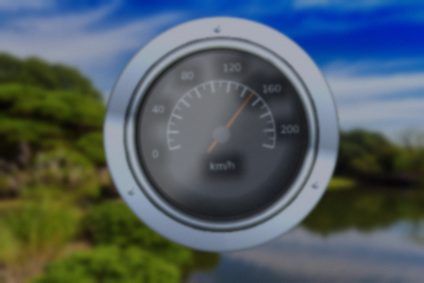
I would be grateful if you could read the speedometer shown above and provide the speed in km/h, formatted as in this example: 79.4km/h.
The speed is 150km/h
